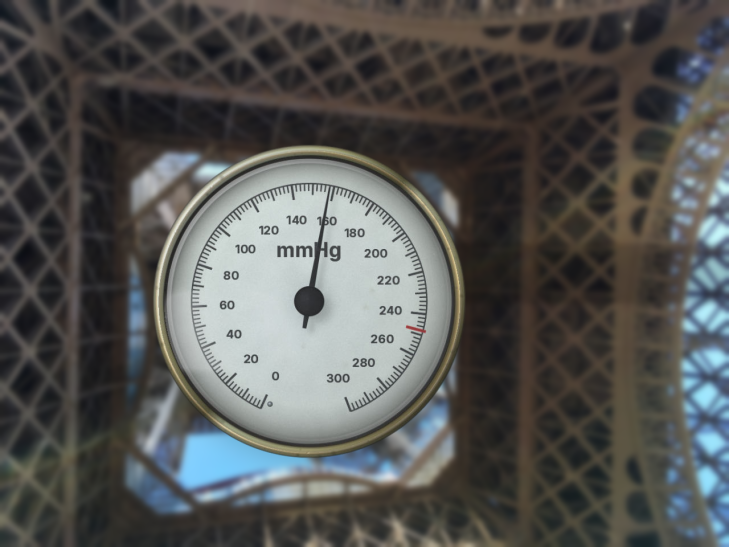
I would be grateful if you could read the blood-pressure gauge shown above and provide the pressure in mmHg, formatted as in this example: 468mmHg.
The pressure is 158mmHg
